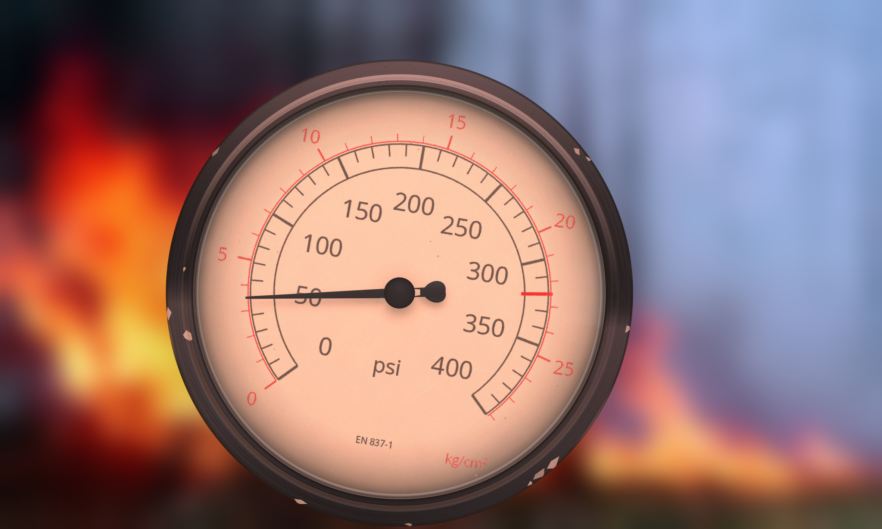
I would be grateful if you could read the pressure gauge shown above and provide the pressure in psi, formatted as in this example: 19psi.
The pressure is 50psi
